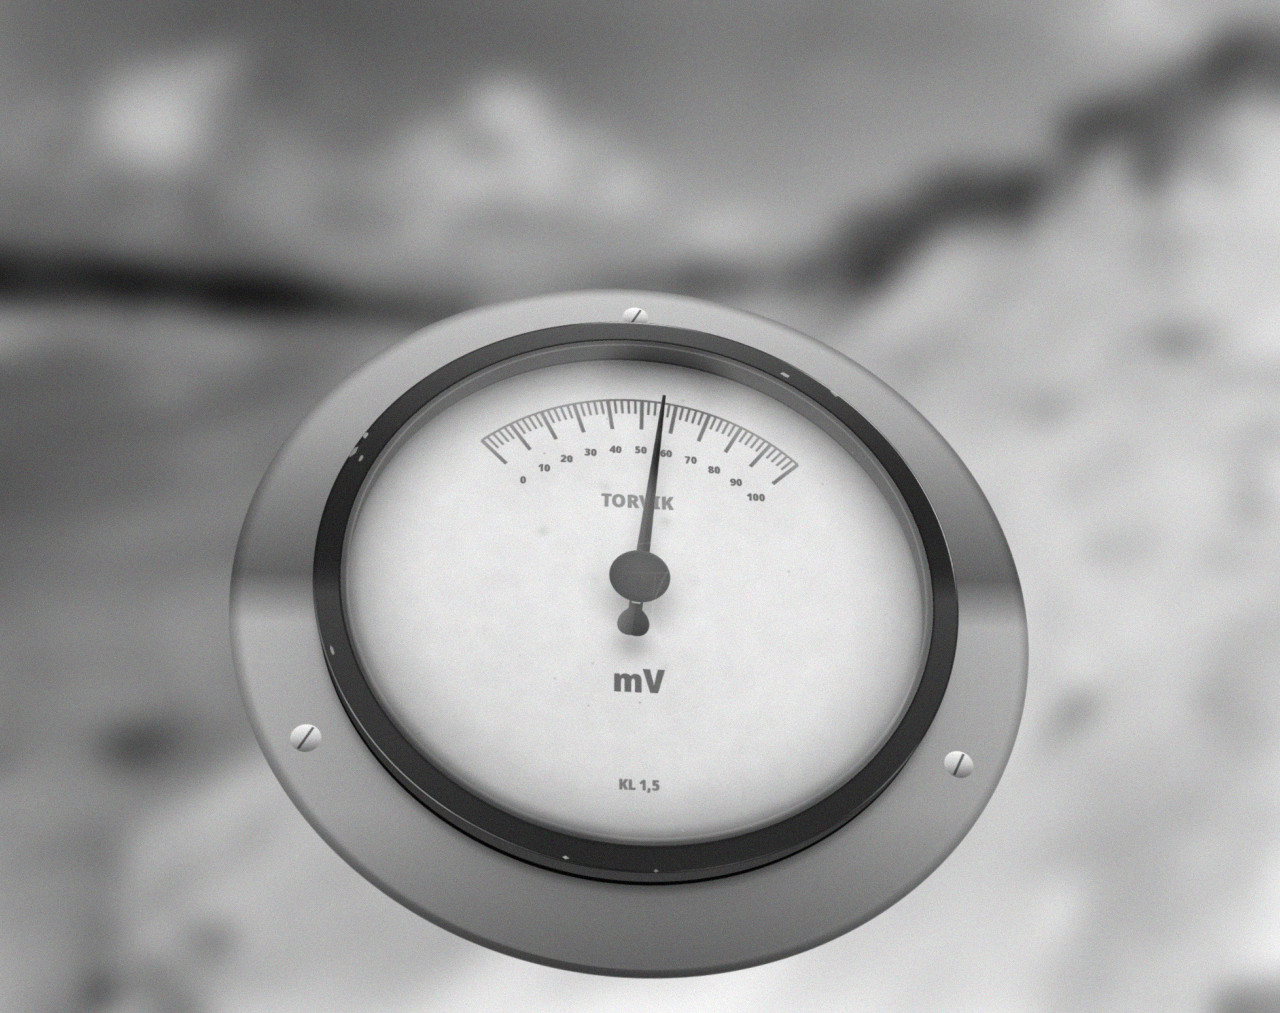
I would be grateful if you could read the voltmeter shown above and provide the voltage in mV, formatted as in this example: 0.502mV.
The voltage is 56mV
